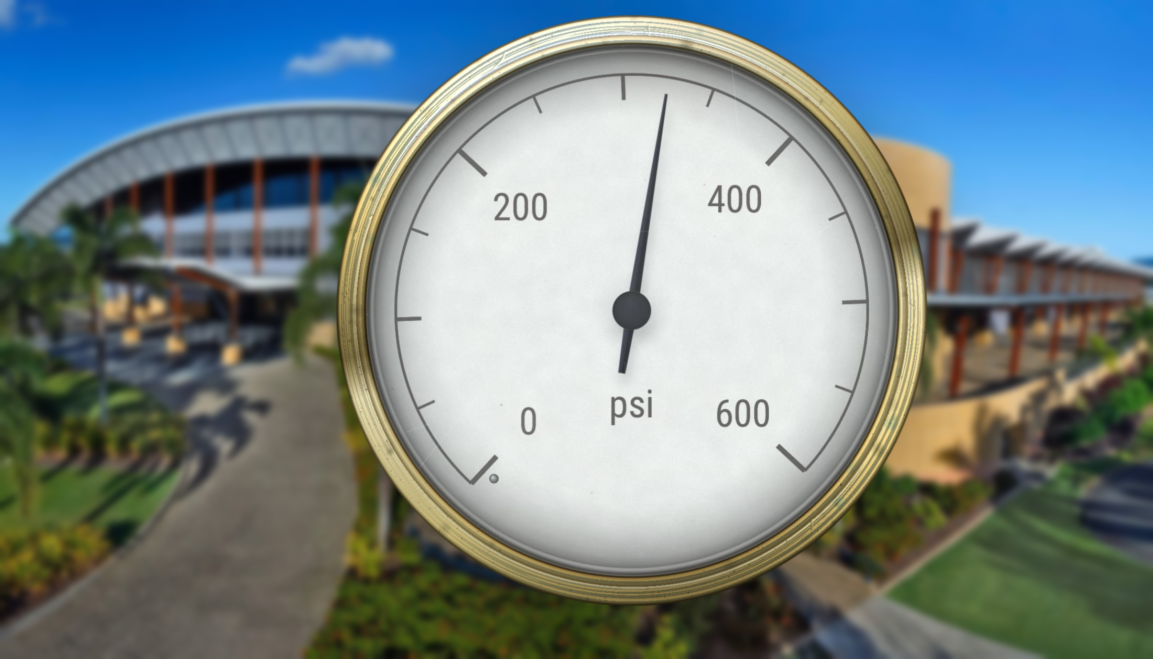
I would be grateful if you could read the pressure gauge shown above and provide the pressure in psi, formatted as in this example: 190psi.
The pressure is 325psi
